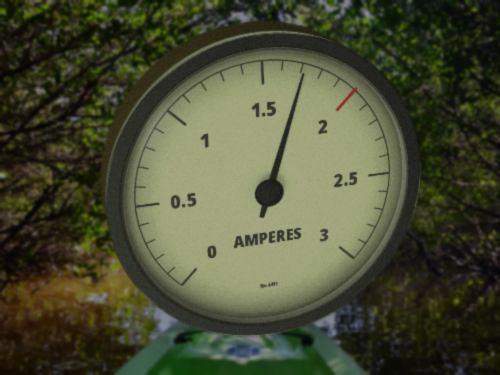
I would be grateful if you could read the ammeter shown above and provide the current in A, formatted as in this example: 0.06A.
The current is 1.7A
